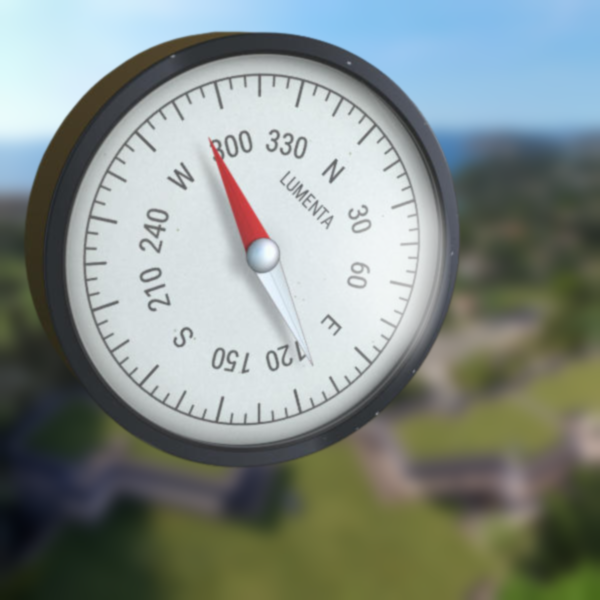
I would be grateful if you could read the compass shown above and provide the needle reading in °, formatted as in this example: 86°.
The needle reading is 290°
